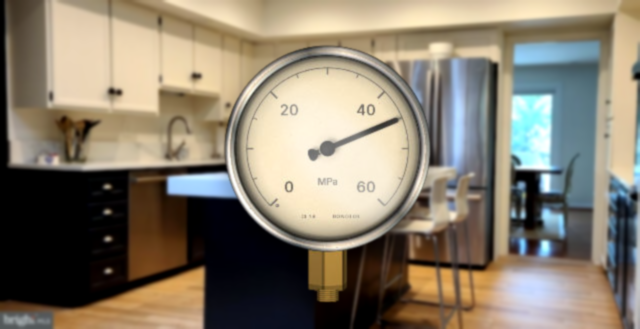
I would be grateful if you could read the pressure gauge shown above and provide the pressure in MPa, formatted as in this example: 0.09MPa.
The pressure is 45MPa
